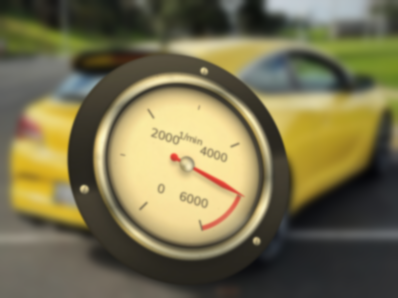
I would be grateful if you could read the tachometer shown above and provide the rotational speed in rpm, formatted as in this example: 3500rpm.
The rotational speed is 5000rpm
